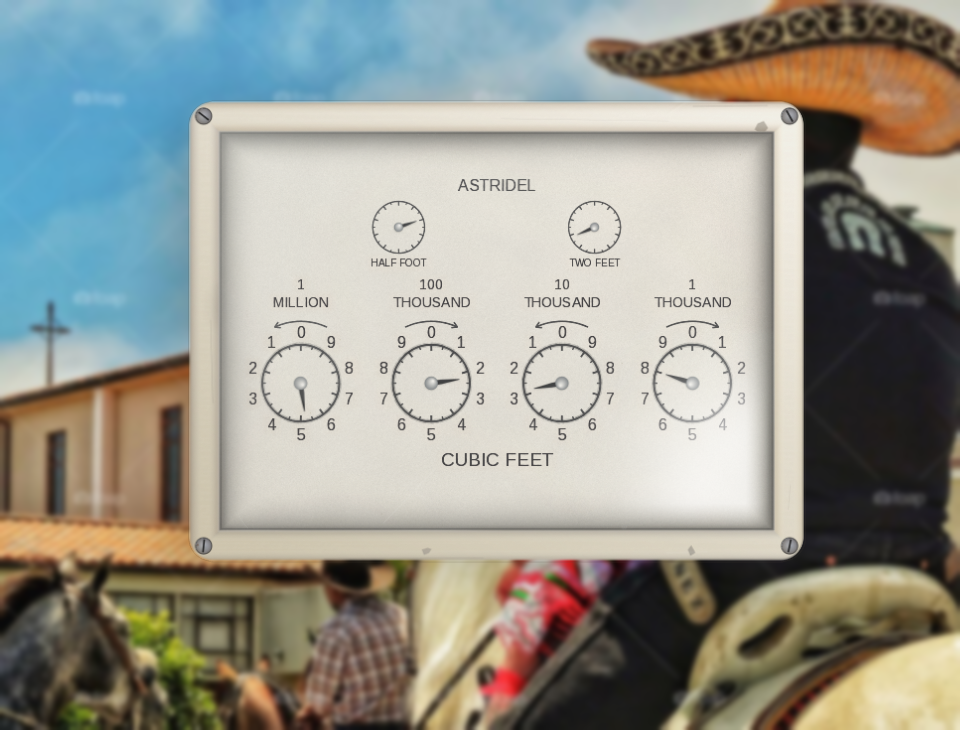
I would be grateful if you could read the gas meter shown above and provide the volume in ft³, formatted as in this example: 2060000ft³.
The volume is 522800ft³
